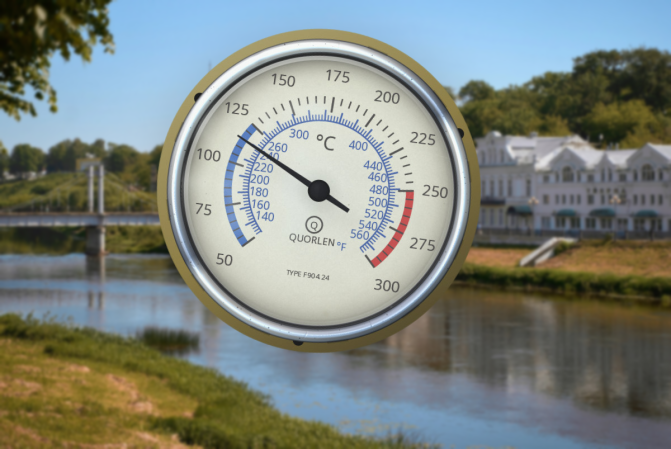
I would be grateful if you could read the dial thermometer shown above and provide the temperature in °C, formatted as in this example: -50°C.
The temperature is 115°C
